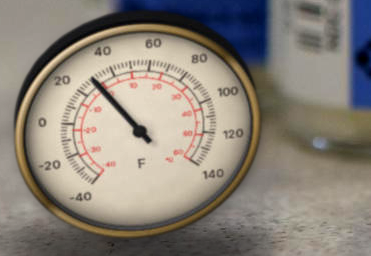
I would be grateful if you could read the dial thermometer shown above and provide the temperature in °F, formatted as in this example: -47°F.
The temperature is 30°F
